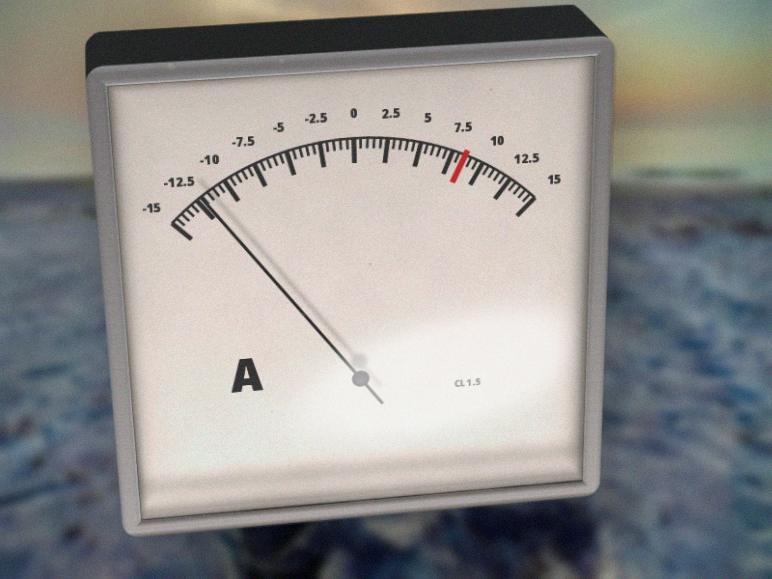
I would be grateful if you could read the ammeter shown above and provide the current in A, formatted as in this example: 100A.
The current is -12A
